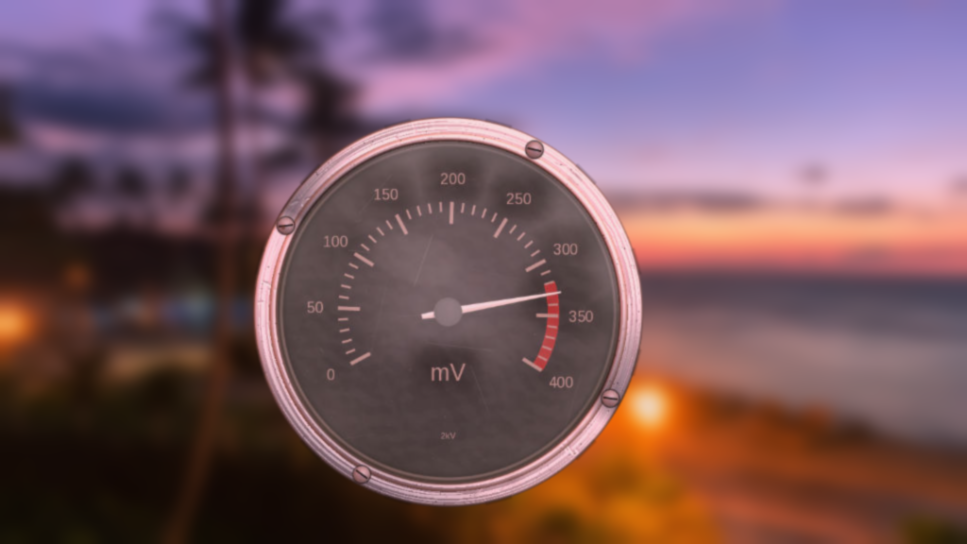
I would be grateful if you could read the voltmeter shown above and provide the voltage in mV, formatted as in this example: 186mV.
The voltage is 330mV
